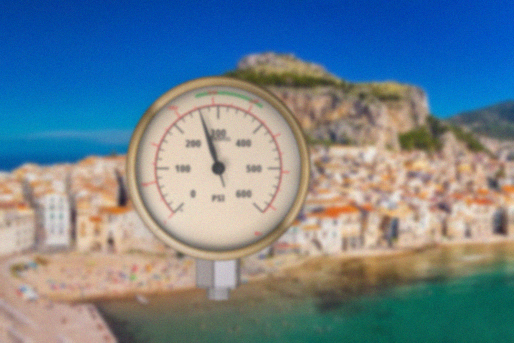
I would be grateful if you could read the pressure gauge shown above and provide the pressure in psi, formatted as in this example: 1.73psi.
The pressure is 260psi
